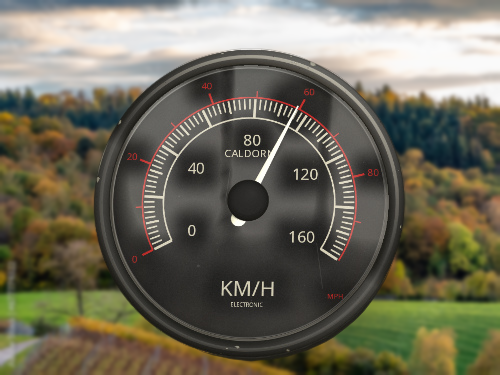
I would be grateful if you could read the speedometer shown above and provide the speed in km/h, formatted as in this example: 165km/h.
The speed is 96km/h
